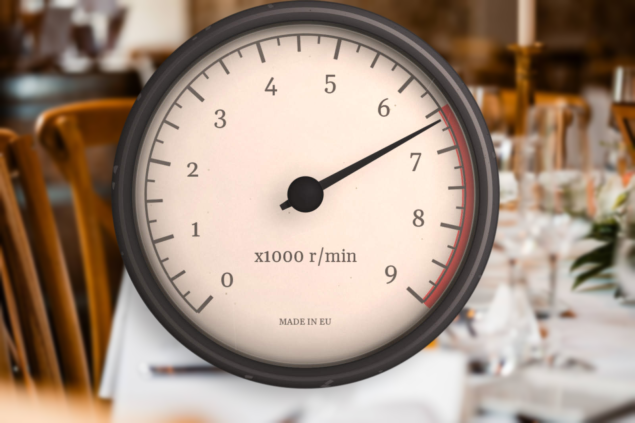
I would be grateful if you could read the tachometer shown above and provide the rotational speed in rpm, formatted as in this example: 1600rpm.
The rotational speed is 6625rpm
